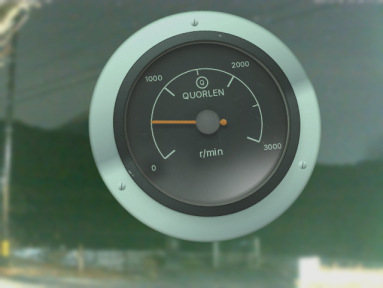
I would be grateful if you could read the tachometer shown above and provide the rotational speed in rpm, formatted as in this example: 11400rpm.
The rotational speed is 500rpm
